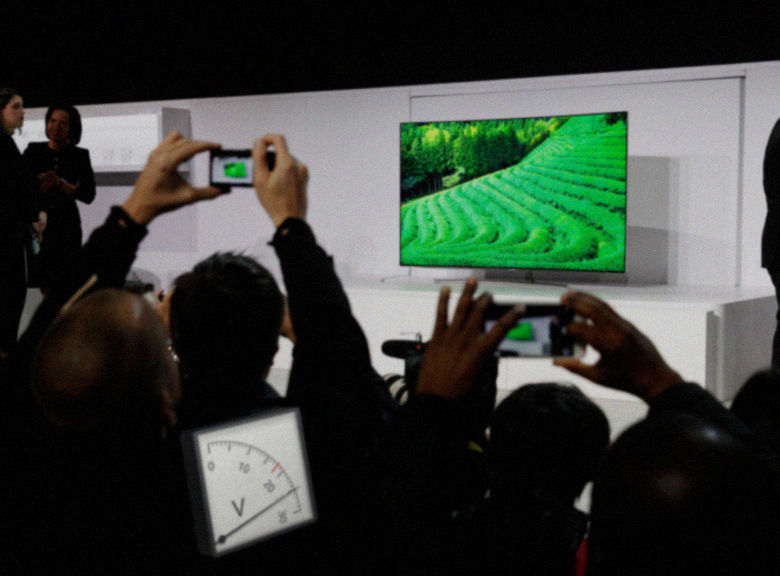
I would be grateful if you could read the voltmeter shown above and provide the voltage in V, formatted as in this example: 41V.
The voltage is 25V
